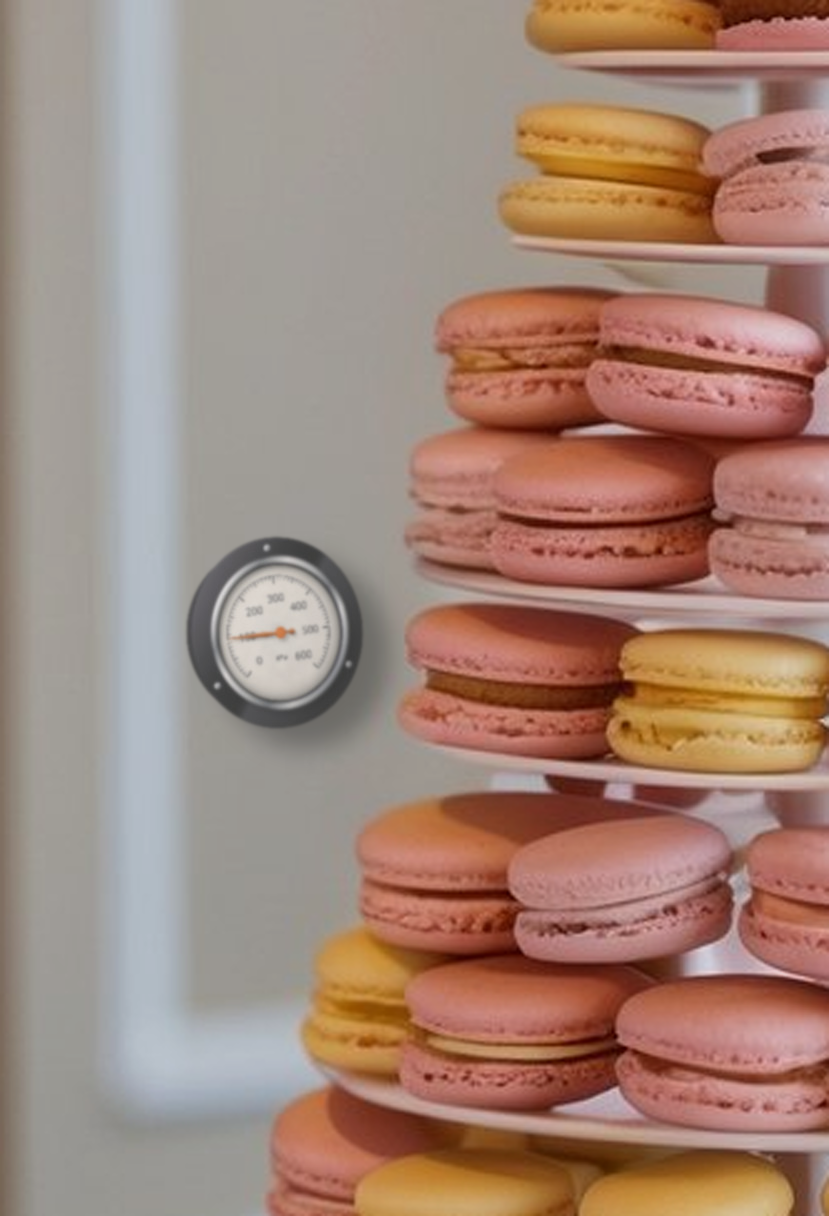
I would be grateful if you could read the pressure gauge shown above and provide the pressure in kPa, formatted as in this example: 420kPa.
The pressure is 100kPa
